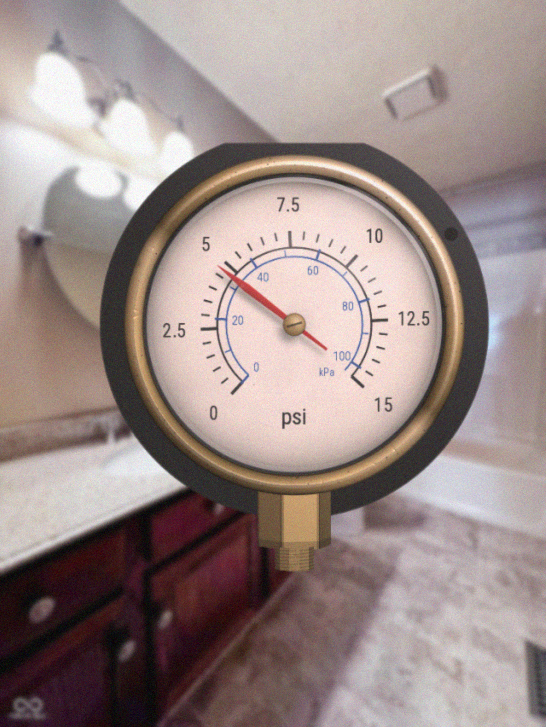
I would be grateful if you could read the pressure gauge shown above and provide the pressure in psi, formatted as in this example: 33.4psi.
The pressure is 4.75psi
